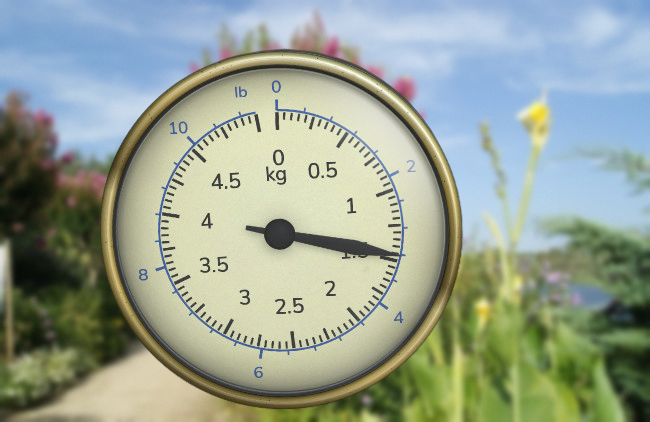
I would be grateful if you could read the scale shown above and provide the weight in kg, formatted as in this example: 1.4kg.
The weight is 1.45kg
